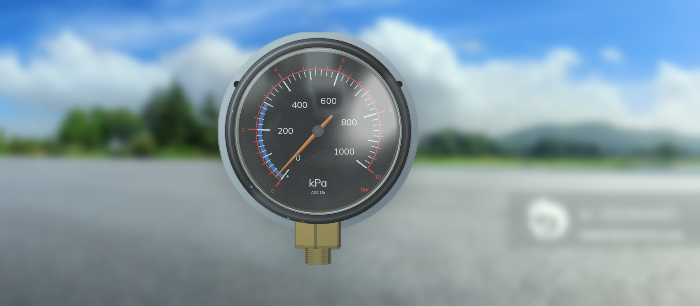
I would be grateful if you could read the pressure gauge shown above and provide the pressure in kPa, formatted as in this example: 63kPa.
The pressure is 20kPa
